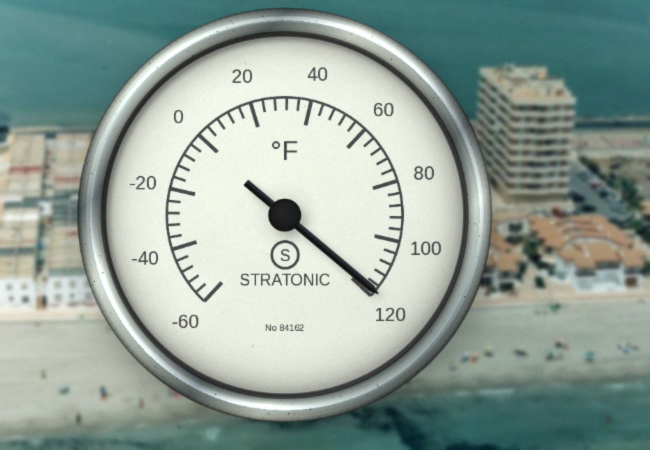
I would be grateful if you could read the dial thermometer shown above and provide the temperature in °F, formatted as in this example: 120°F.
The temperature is 118°F
